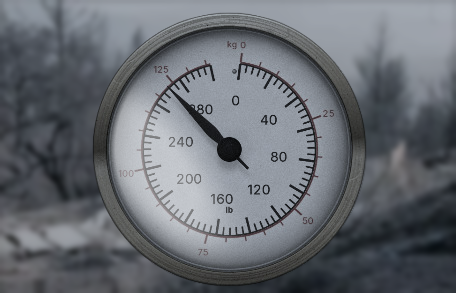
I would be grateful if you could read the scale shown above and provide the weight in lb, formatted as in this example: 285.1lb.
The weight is 272lb
